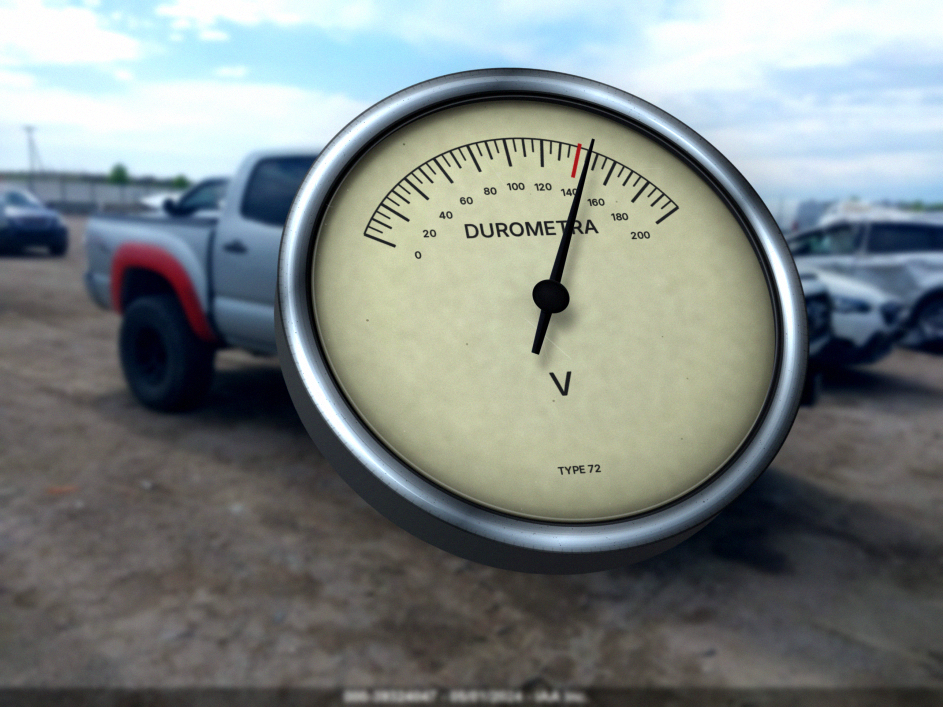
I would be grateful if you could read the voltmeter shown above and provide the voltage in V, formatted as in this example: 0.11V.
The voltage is 145V
